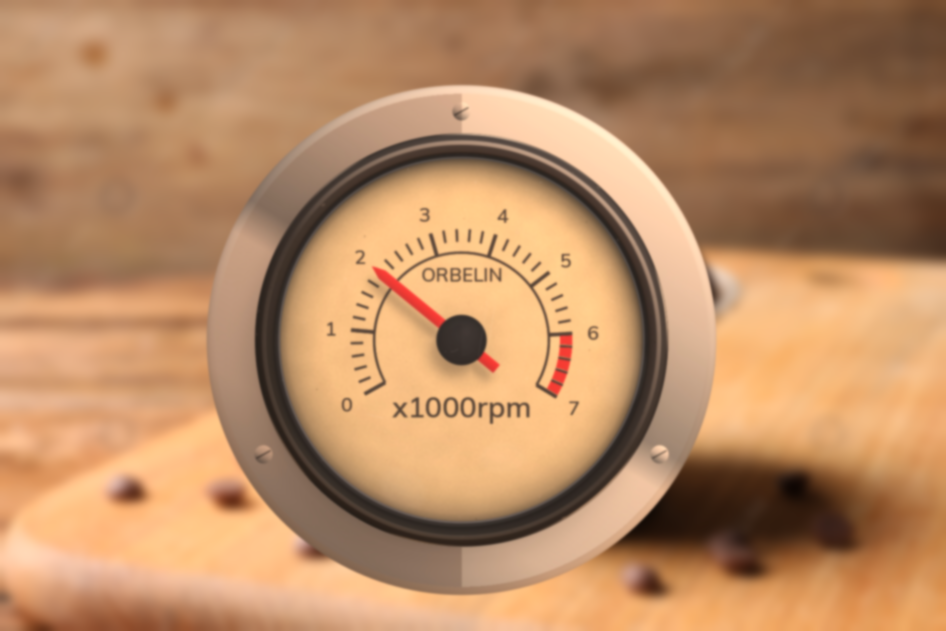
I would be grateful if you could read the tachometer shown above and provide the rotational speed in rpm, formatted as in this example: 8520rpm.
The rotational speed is 2000rpm
